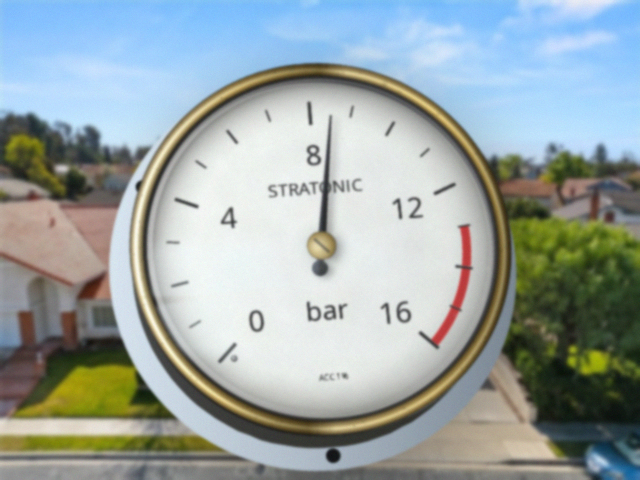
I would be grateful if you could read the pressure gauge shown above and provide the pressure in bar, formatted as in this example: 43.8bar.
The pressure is 8.5bar
